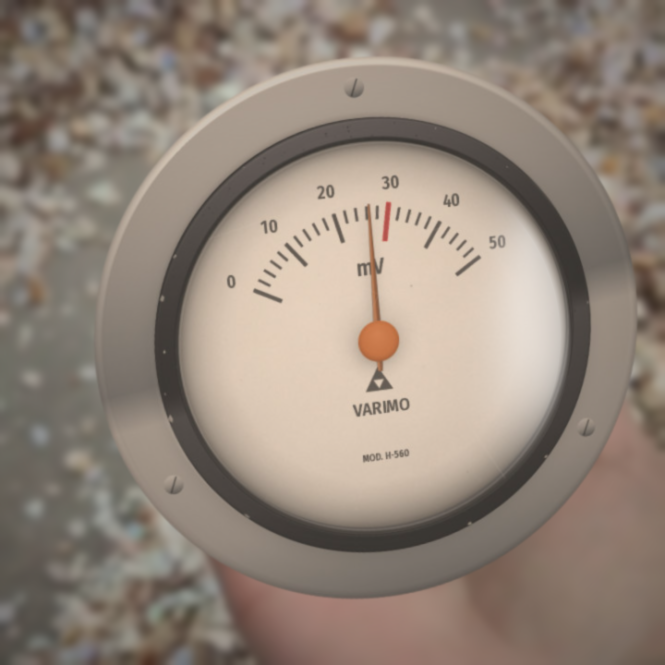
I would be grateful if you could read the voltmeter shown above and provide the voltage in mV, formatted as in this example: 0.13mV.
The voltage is 26mV
